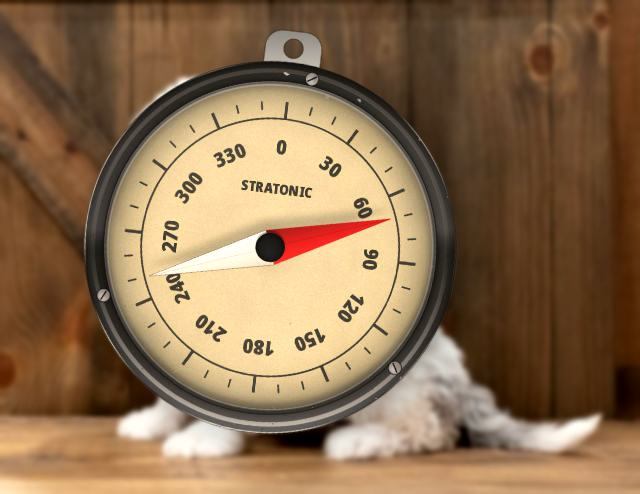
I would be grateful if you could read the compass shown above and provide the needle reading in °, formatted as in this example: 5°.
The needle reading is 70°
